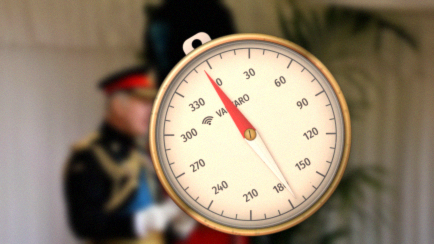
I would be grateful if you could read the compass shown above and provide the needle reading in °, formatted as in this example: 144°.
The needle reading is 355°
